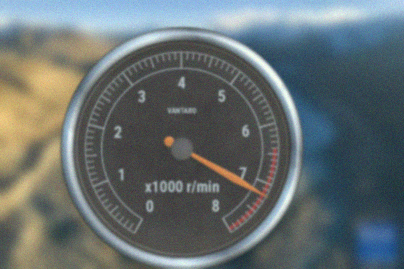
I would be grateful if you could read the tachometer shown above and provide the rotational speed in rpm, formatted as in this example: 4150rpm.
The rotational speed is 7200rpm
